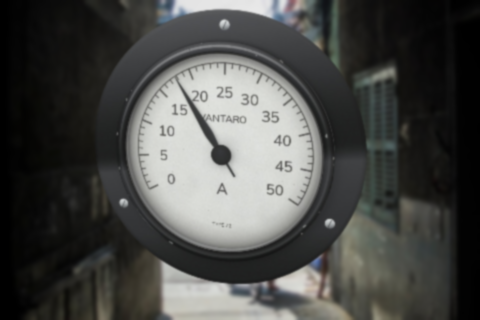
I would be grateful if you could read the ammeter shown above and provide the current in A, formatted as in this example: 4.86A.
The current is 18A
